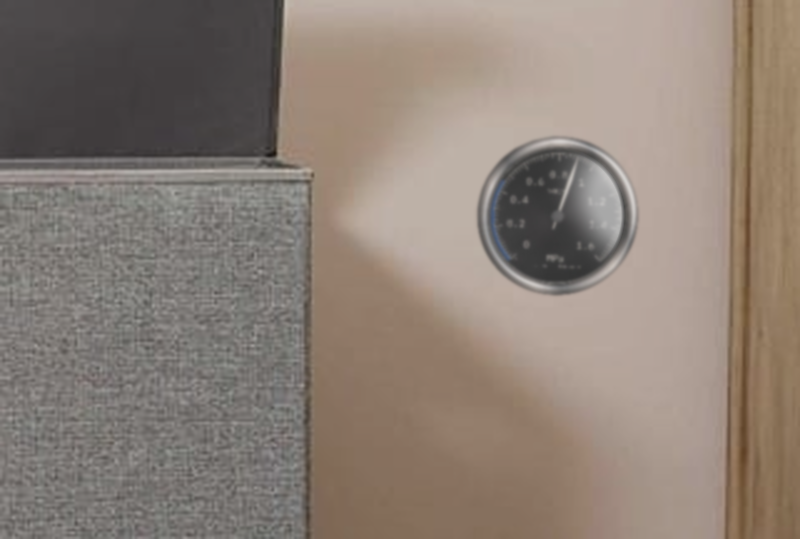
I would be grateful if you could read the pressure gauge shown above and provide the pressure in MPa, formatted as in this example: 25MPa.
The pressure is 0.9MPa
